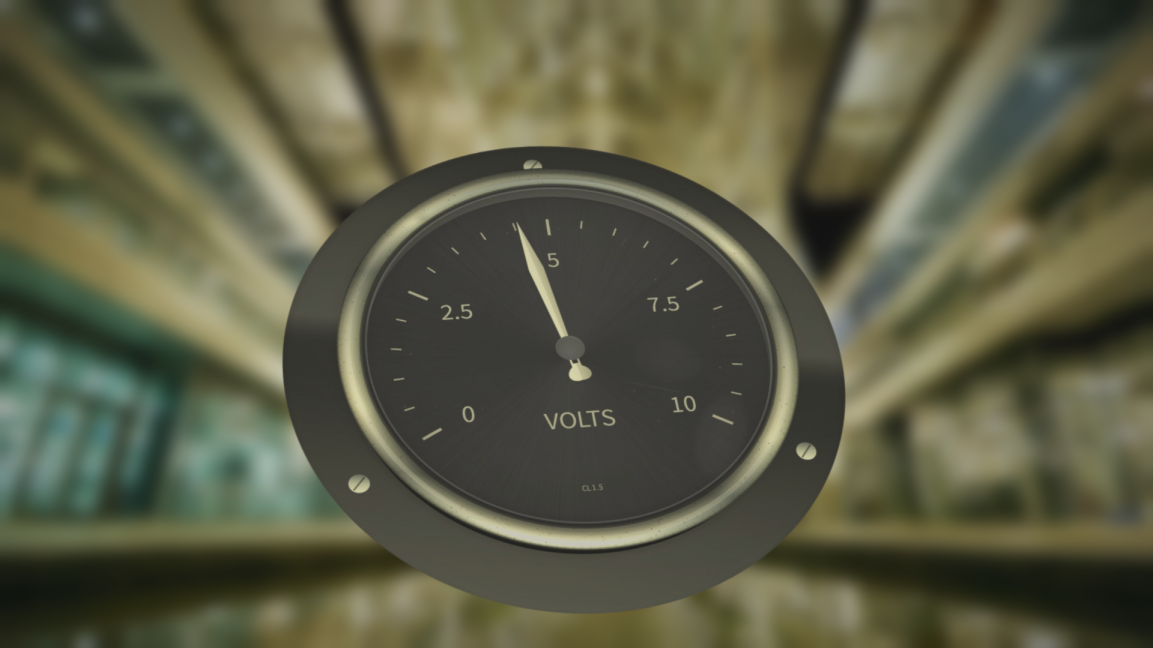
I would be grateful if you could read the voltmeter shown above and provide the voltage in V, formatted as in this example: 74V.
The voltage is 4.5V
